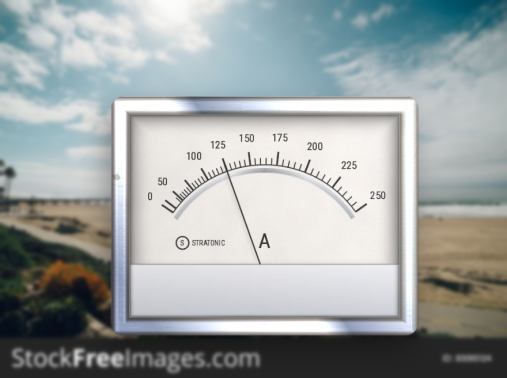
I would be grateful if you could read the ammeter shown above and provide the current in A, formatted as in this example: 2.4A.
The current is 125A
